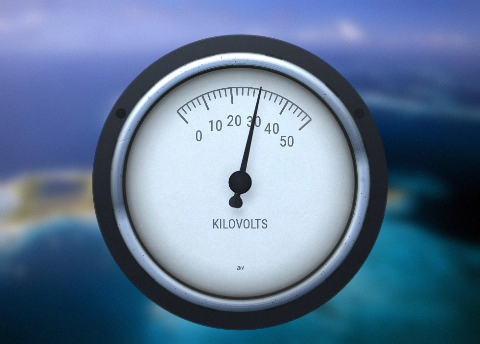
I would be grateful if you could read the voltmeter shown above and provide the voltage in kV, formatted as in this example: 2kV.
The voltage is 30kV
